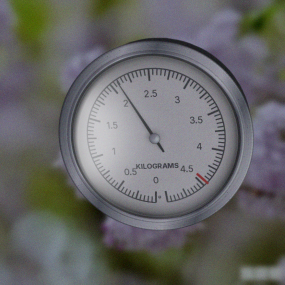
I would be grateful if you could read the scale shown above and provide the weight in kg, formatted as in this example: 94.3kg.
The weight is 2.1kg
